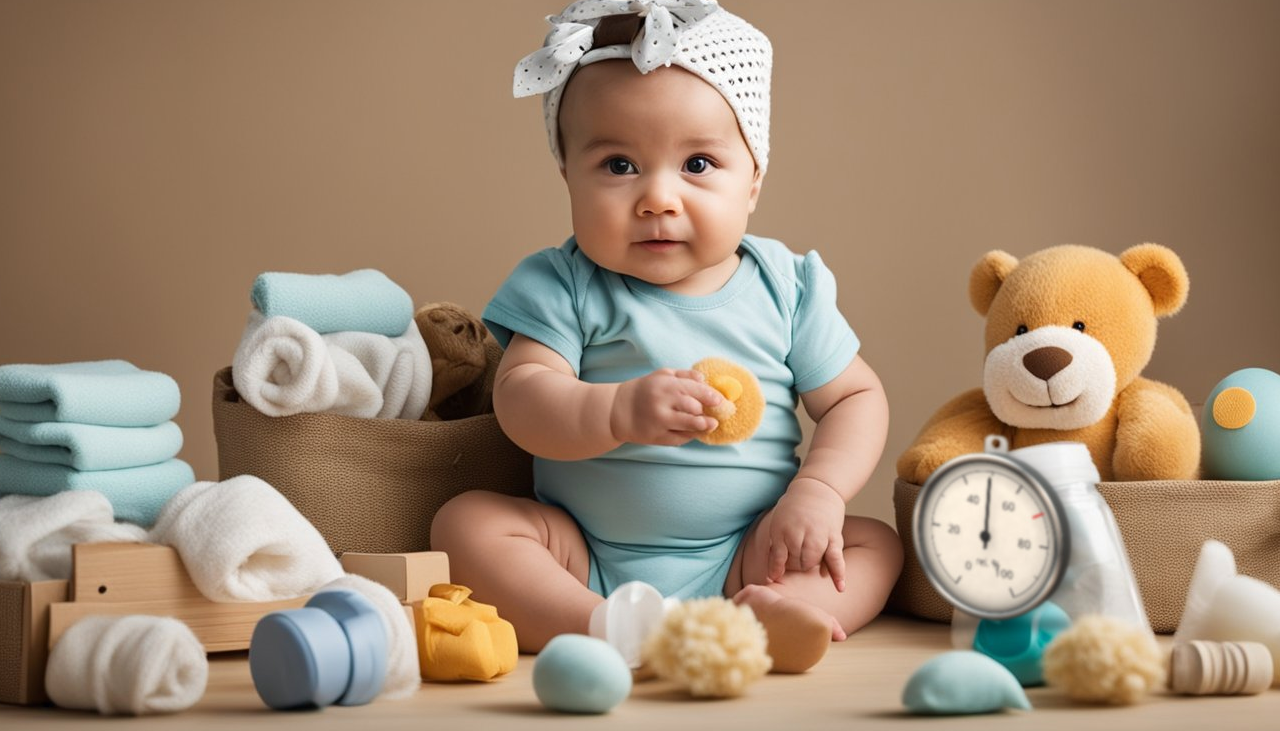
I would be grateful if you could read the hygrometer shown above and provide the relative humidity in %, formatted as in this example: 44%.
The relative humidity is 50%
